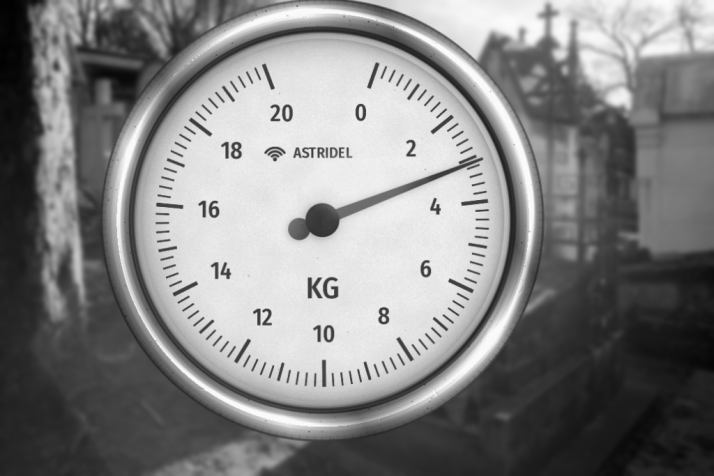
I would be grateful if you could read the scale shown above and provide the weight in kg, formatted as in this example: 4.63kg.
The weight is 3.1kg
